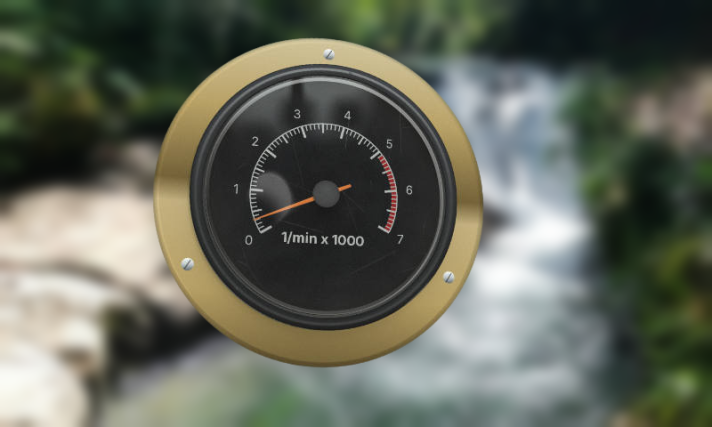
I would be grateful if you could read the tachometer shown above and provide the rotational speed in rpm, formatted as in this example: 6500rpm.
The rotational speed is 300rpm
